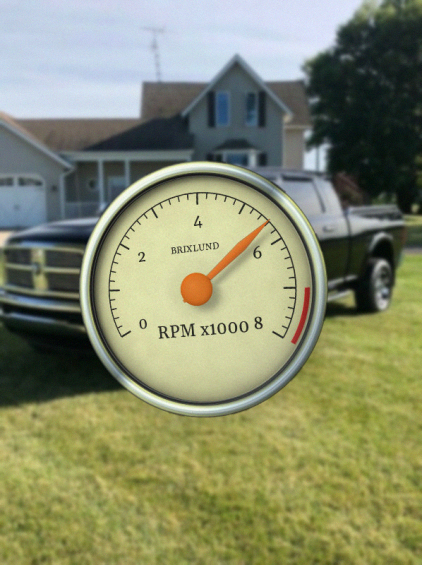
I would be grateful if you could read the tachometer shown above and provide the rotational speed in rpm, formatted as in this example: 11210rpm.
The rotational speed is 5600rpm
